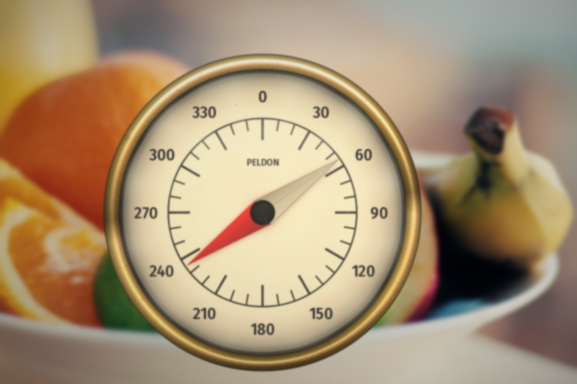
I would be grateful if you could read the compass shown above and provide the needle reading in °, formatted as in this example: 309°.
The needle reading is 235°
